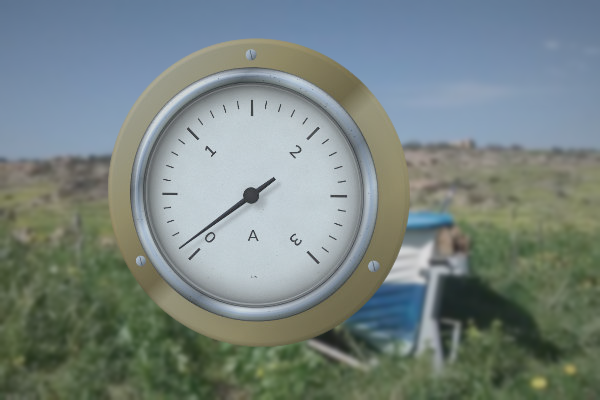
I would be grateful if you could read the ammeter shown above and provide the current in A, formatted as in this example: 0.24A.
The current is 0.1A
